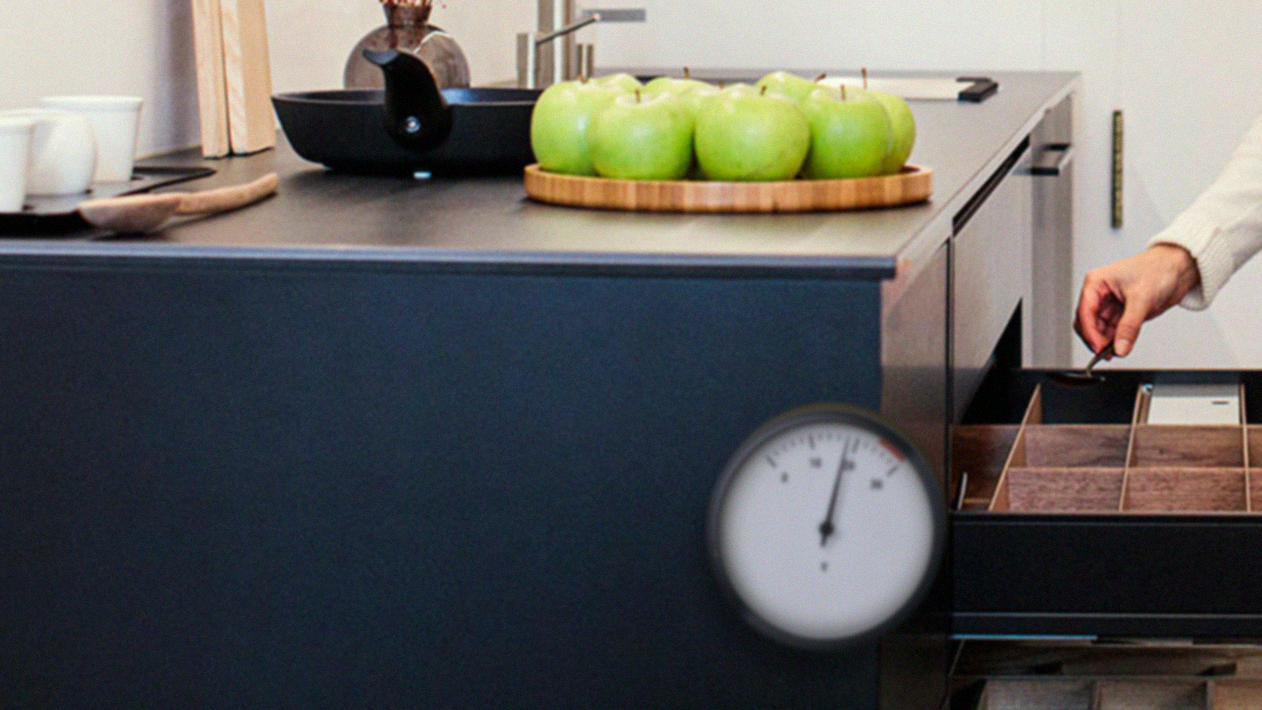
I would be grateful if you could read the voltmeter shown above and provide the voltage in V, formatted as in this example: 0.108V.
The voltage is 18V
